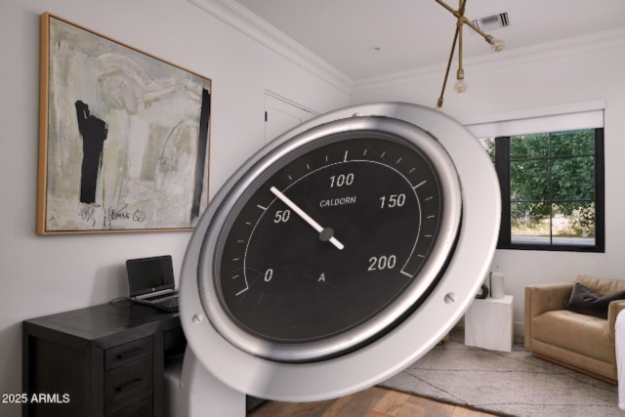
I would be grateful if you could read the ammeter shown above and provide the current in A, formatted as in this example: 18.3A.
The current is 60A
